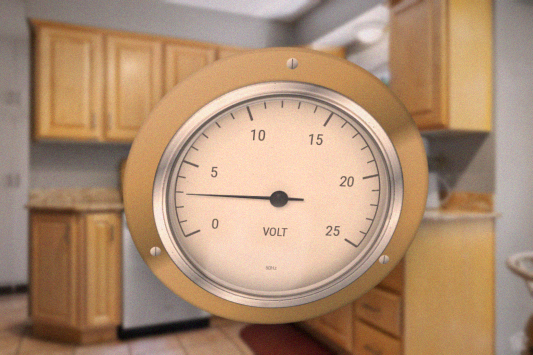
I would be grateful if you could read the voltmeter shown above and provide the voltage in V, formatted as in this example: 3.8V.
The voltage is 3V
